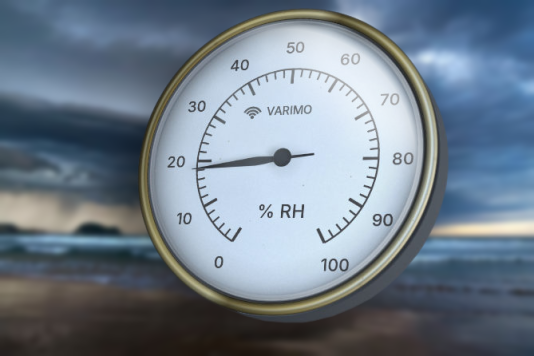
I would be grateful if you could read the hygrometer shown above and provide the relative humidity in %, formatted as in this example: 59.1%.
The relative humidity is 18%
